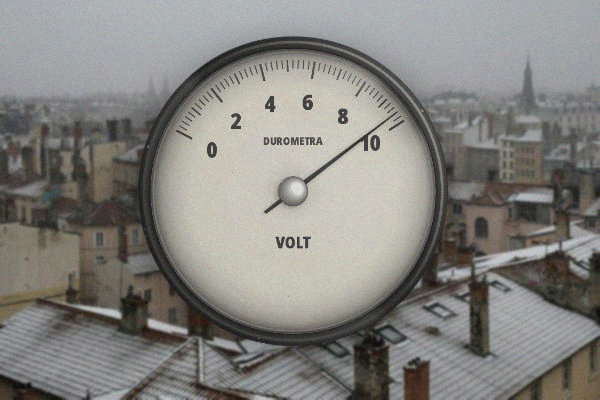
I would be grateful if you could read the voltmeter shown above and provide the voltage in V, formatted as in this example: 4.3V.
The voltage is 9.6V
